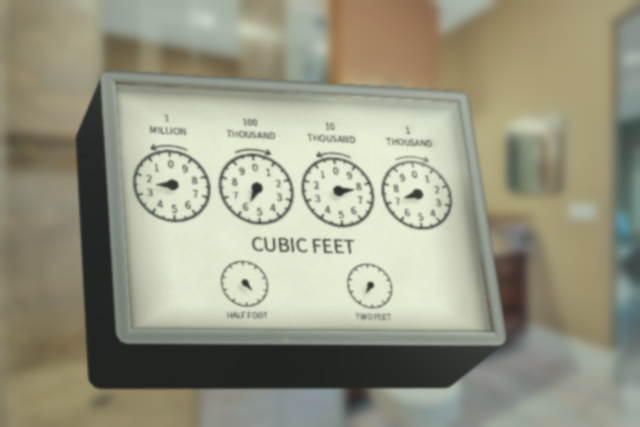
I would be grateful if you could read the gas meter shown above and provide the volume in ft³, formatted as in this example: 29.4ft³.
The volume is 257700ft³
